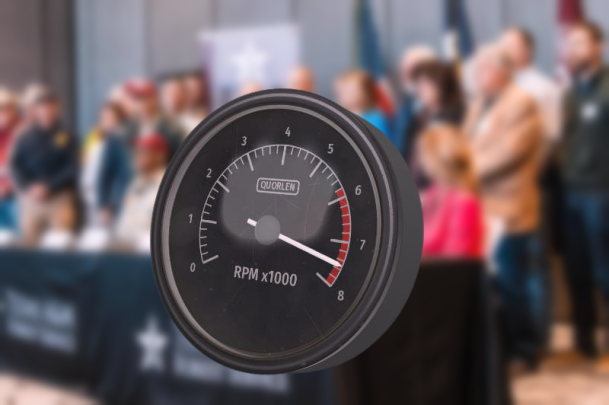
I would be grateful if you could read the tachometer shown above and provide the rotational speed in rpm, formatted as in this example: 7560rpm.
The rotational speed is 7500rpm
